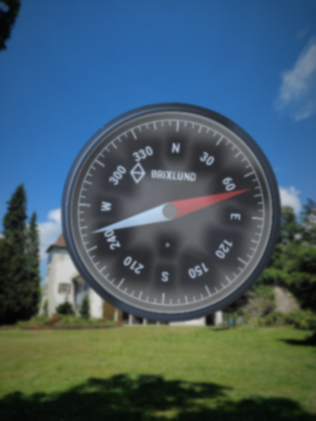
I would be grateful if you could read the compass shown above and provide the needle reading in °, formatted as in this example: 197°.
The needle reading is 70°
